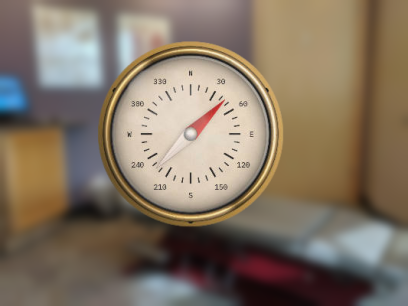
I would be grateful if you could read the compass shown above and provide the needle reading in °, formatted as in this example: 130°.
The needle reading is 45°
